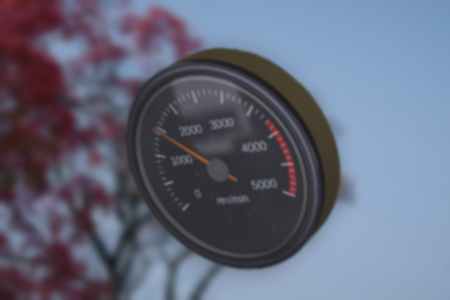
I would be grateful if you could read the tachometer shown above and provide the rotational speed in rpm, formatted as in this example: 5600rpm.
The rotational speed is 1500rpm
